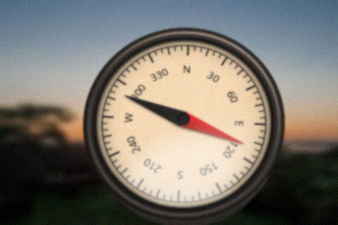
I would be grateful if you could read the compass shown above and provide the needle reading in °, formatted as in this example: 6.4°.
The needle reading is 110°
